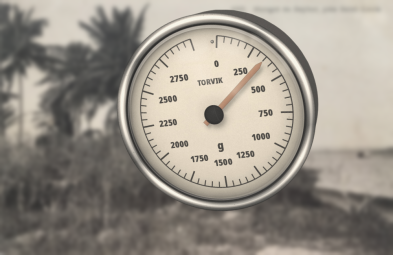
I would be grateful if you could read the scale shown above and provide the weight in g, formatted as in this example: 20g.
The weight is 350g
